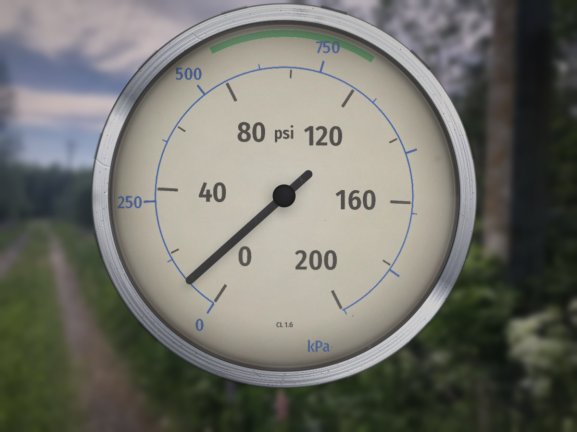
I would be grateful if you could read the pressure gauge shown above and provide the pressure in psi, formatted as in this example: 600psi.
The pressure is 10psi
